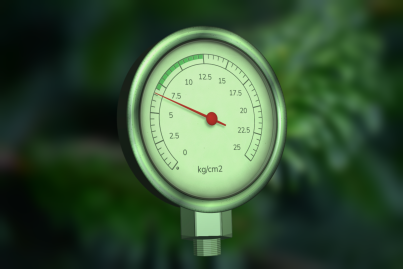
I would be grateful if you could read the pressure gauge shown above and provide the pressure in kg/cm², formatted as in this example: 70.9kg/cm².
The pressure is 6.5kg/cm²
